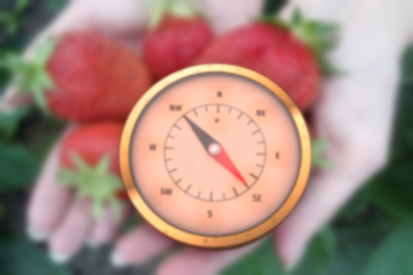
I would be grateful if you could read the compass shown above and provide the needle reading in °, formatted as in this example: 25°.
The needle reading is 135°
